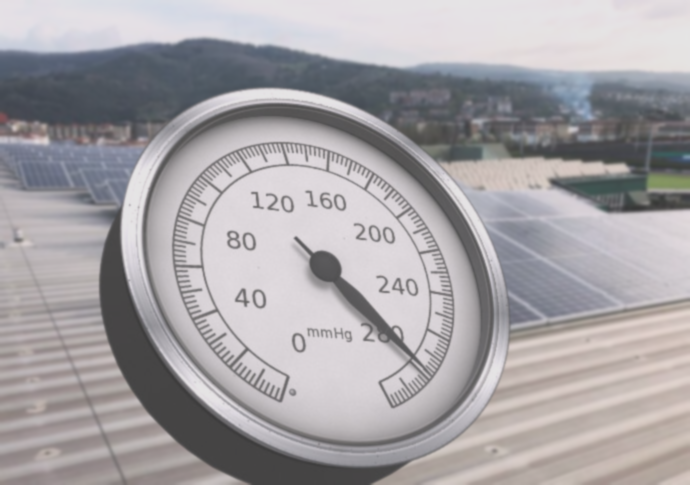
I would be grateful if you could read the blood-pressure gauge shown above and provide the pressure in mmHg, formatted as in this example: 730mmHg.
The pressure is 280mmHg
